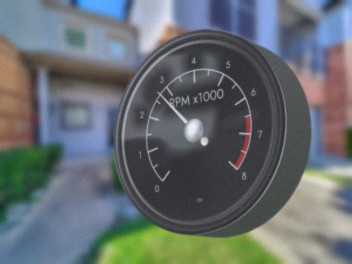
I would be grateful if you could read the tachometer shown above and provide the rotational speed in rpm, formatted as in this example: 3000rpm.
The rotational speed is 2750rpm
